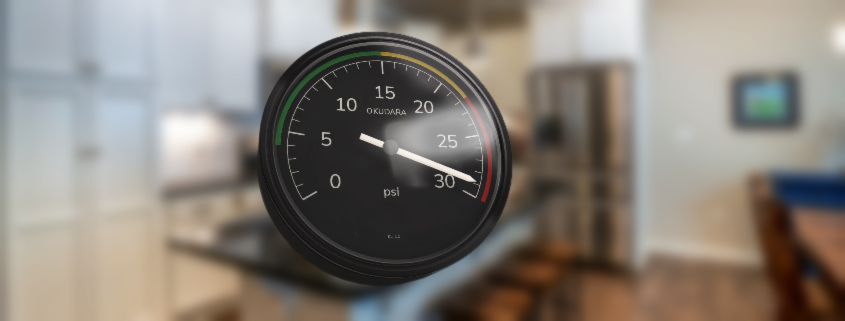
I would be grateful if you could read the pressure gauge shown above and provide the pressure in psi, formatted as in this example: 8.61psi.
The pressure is 29psi
